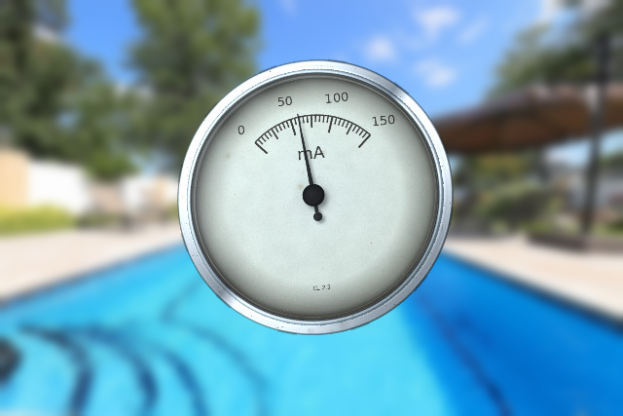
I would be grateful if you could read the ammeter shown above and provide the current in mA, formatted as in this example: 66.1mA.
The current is 60mA
